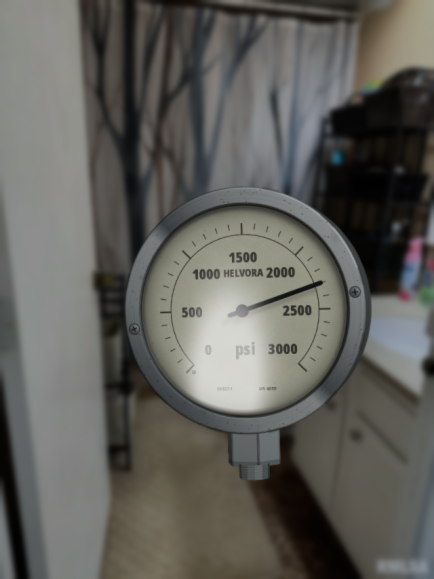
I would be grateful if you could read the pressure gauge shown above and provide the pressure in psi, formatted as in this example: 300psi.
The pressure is 2300psi
